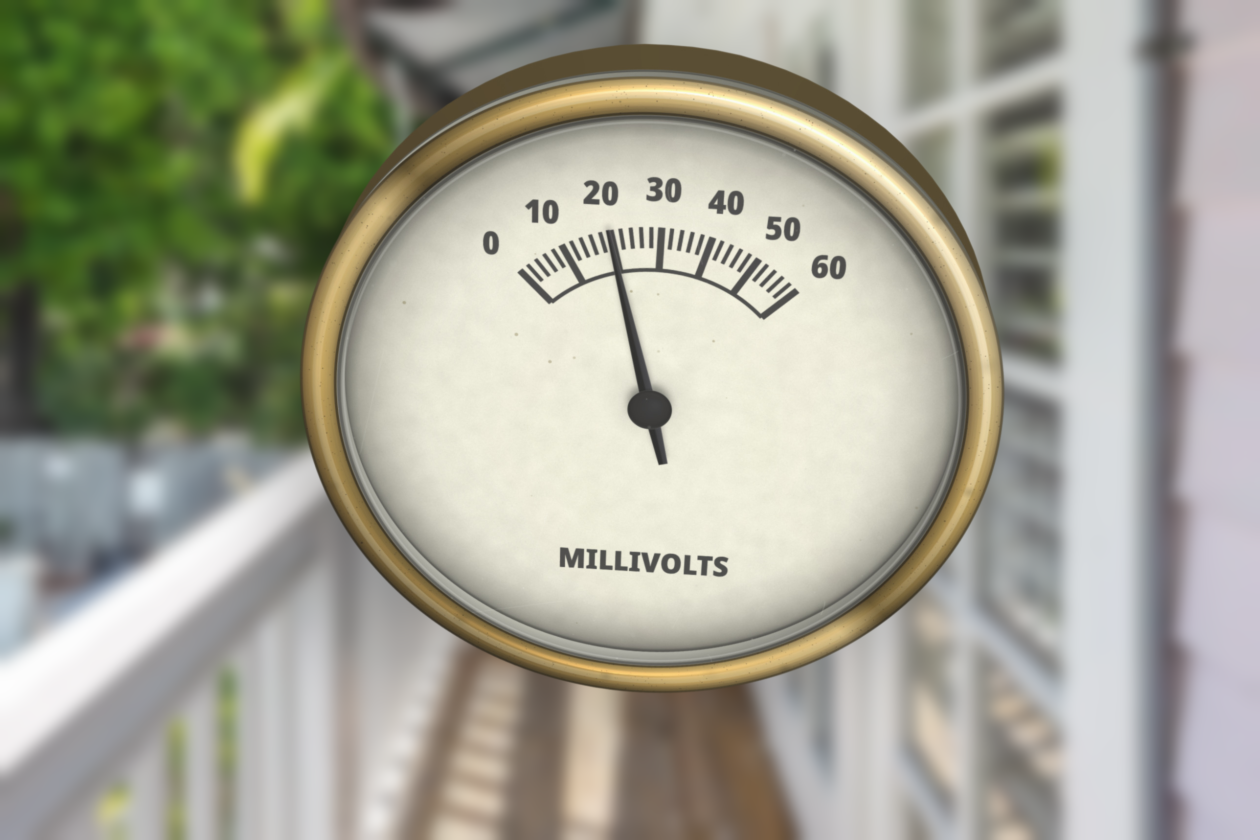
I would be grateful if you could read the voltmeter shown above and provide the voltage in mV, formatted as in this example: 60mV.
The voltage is 20mV
